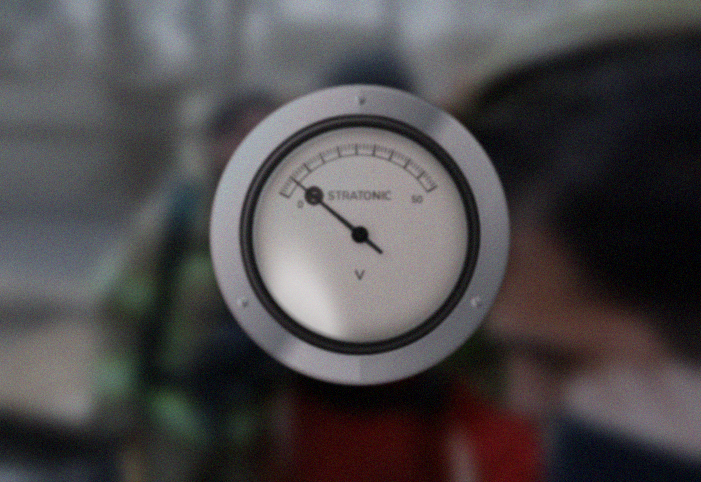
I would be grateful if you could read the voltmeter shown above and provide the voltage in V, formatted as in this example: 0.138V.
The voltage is 5V
